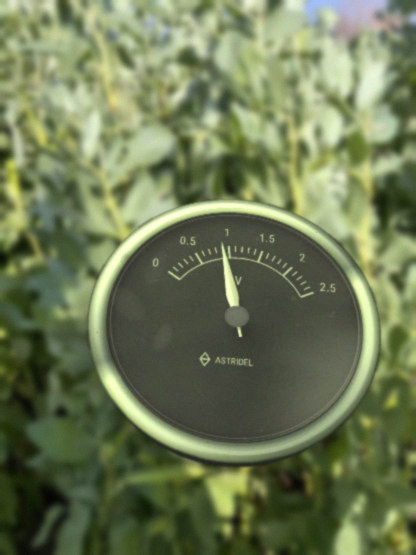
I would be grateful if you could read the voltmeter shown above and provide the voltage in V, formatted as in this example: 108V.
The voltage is 0.9V
